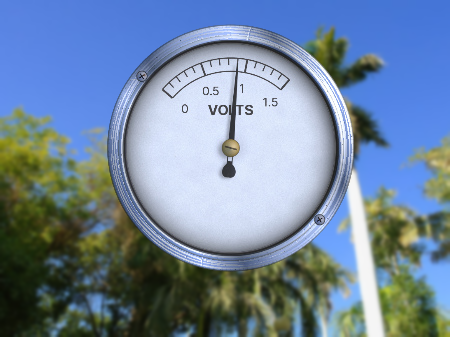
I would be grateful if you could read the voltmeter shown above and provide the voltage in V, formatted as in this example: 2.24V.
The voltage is 0.9V
